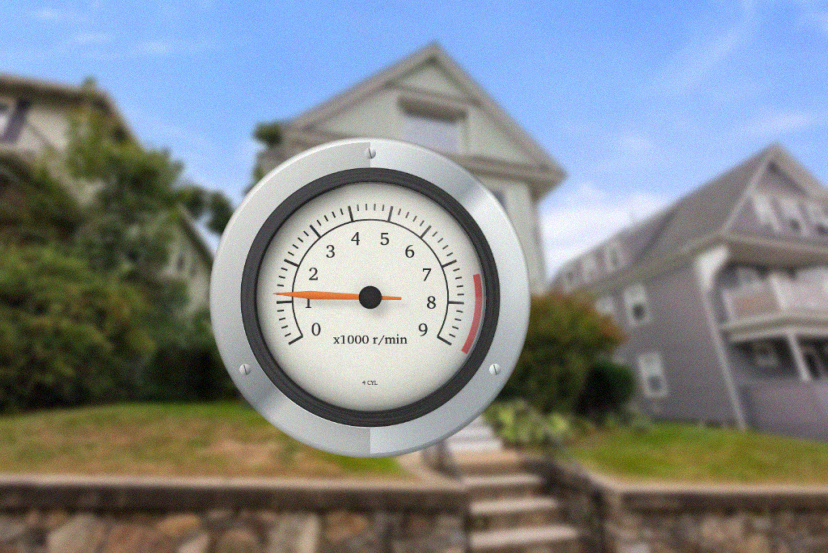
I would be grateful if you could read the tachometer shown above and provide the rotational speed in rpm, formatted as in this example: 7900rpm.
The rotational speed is 1200rpm
